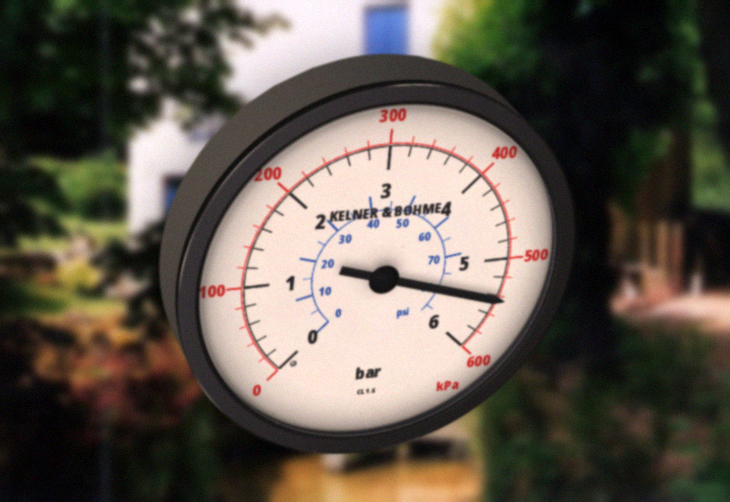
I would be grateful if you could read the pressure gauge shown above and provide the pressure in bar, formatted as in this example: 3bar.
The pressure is 5.4bar
